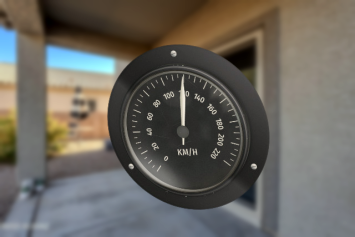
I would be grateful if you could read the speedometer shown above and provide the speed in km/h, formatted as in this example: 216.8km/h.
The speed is 120km/h
